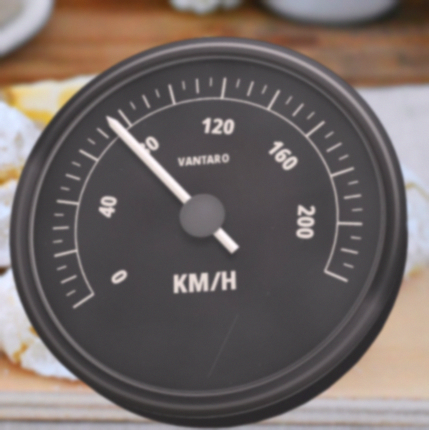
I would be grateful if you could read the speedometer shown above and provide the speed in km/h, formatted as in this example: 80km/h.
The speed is 75km/h
